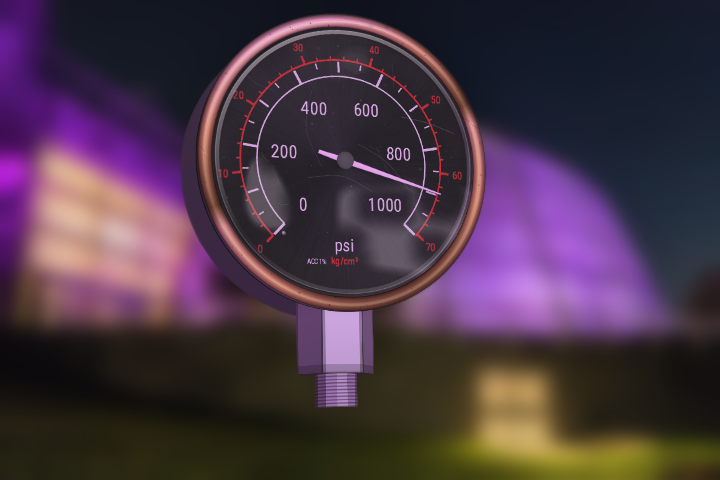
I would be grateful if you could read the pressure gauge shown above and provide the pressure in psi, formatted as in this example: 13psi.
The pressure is 900psi
